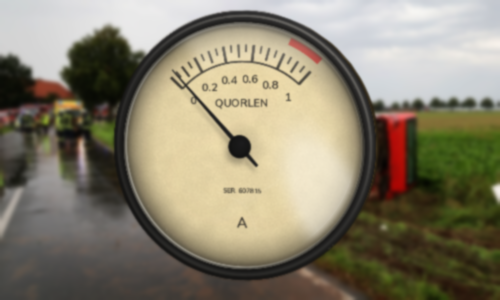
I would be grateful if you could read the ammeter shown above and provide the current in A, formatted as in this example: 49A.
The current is 0.05A
